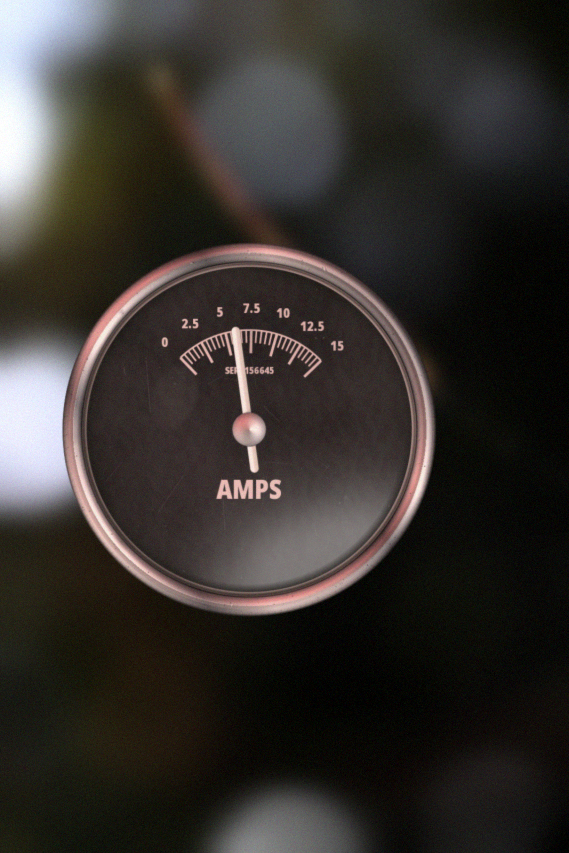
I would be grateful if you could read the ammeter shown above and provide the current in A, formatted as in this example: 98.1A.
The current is 6A
